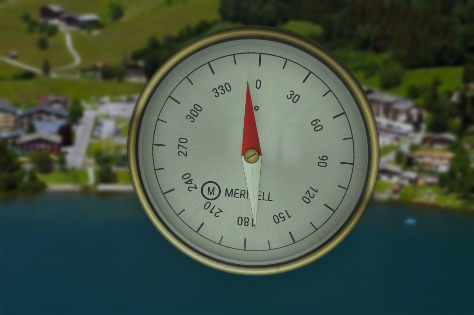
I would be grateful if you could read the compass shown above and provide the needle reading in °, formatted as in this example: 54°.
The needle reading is 352.5°
